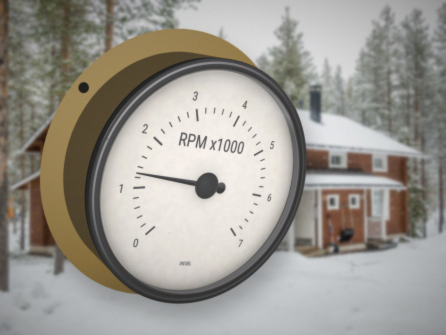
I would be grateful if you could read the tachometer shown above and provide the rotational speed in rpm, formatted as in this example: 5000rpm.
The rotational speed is 1300rpm
